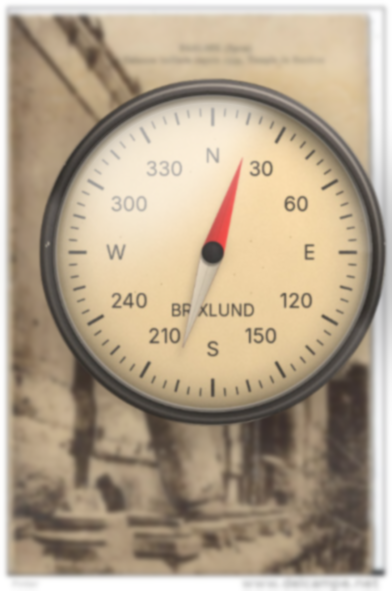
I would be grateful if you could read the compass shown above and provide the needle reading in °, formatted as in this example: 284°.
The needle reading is 17.5°
